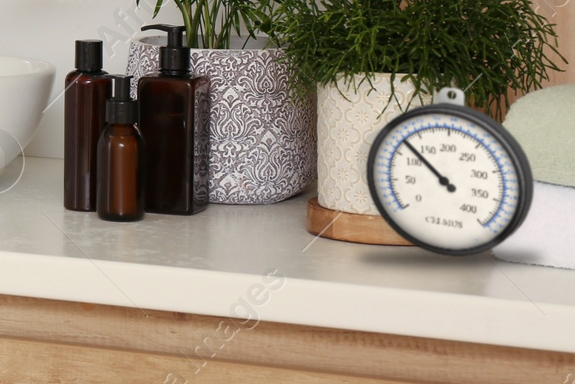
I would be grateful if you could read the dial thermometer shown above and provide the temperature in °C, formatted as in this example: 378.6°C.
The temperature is 125°C
